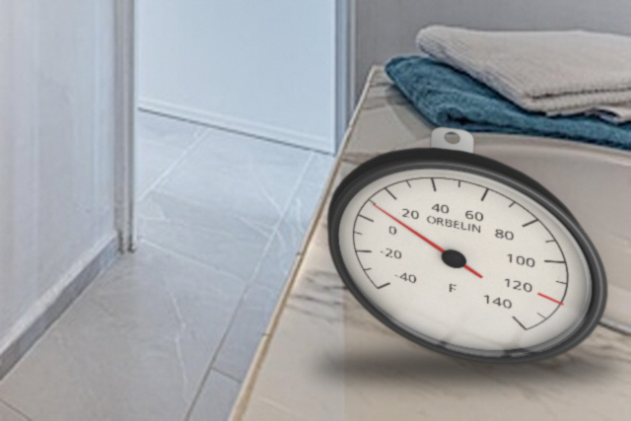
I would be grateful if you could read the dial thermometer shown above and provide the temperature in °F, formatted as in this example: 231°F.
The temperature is 10°F
